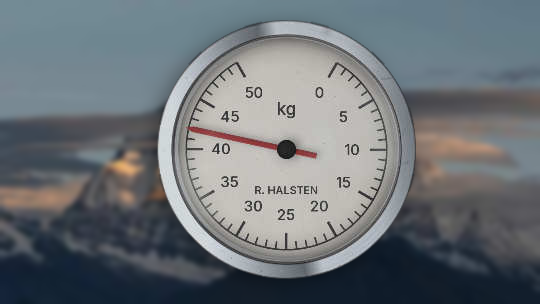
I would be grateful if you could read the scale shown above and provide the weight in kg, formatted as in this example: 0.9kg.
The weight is 42kg
